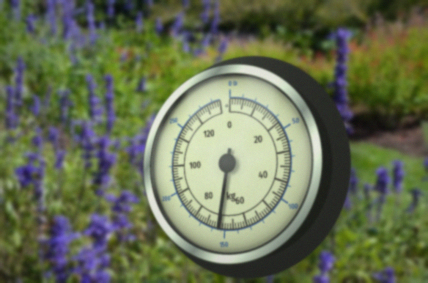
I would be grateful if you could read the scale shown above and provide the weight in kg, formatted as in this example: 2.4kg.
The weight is 70kg
